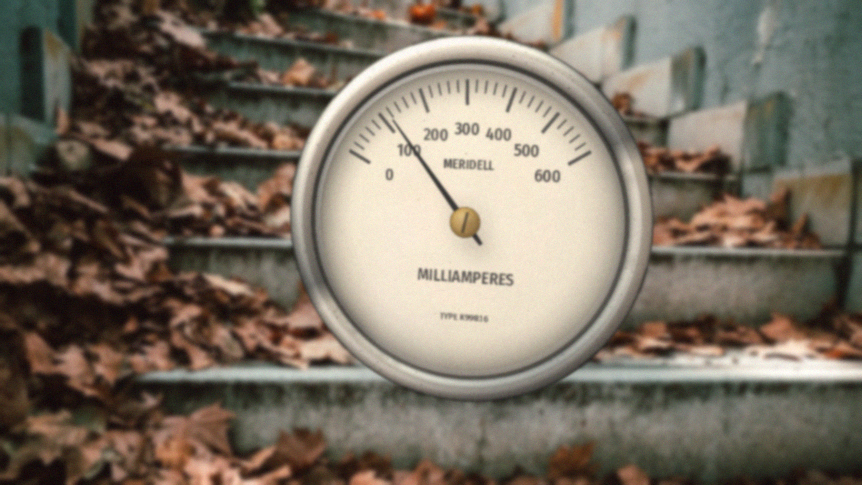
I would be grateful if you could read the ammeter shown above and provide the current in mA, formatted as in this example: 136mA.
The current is 120mA
